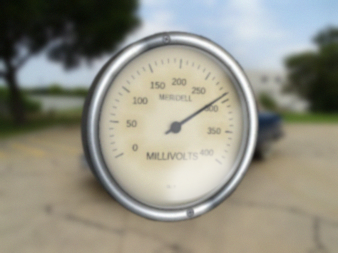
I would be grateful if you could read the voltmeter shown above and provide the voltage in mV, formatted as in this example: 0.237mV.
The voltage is 290mV
